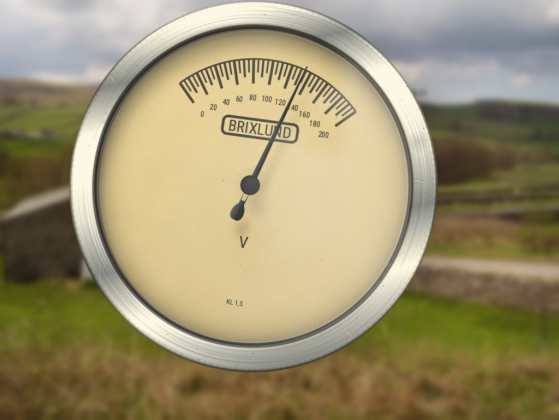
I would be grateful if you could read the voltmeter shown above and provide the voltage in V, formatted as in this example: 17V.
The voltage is 135V
